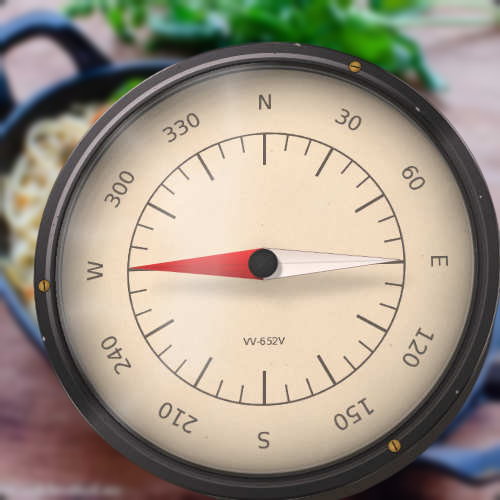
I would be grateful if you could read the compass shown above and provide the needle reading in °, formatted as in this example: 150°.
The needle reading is 270°
